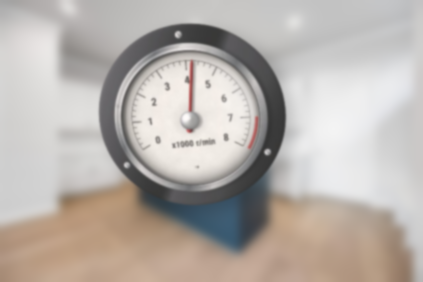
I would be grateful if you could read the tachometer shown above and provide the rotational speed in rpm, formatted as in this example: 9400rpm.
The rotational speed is 4200rpm
